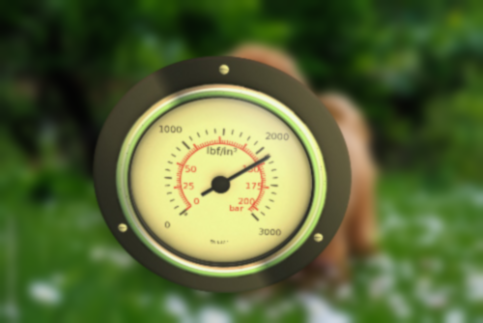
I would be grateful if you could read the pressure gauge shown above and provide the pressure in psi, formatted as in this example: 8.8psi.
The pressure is 2100psi
